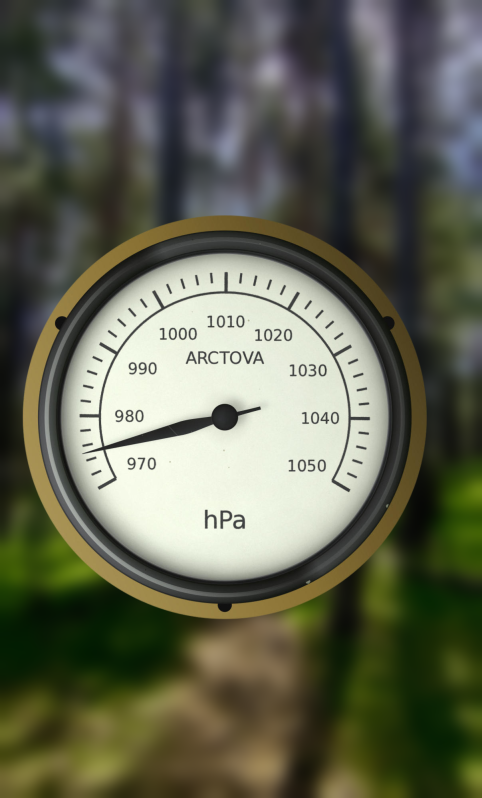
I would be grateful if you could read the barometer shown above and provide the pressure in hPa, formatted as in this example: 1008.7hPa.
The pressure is 975hPa
